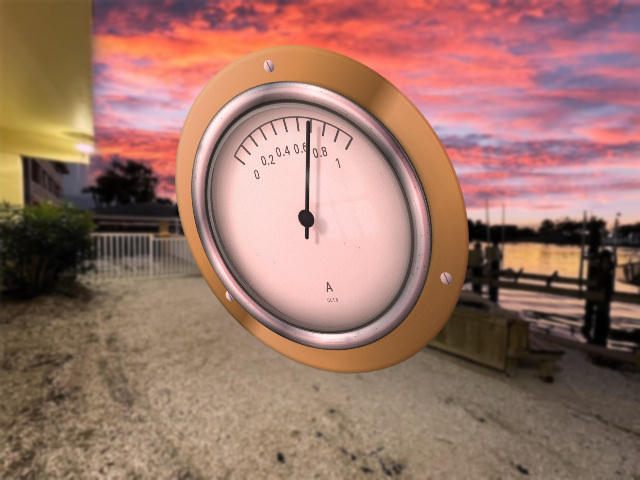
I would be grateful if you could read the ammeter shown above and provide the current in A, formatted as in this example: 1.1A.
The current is 0.7A
